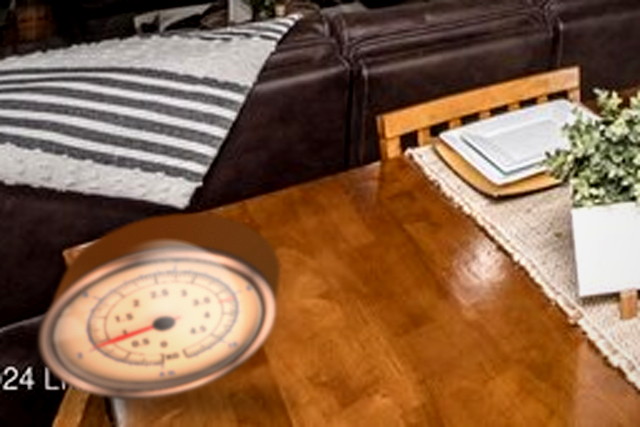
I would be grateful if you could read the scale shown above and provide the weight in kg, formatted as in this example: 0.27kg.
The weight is 1kg
